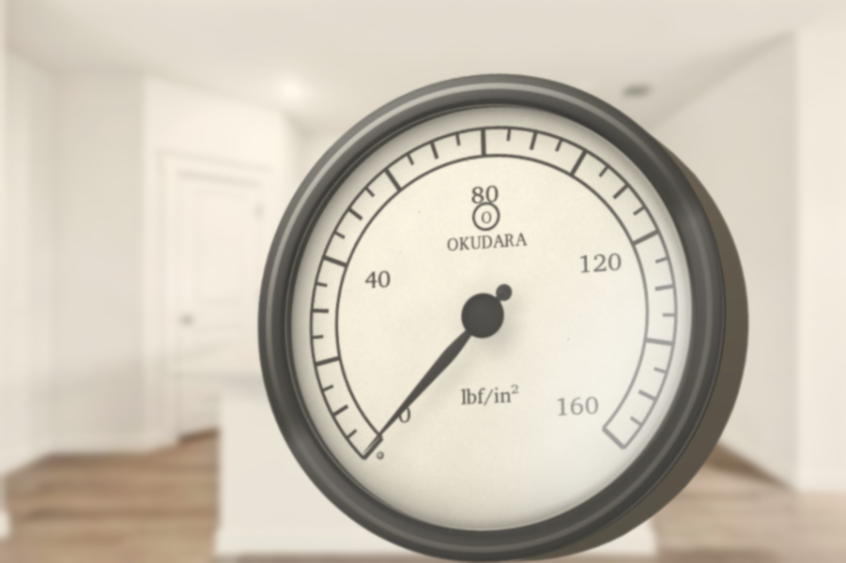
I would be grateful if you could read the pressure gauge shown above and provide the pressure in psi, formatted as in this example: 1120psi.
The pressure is 0psi
